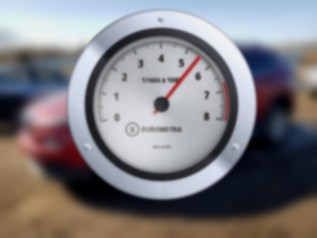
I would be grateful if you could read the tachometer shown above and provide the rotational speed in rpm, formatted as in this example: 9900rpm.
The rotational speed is 5500rpm
